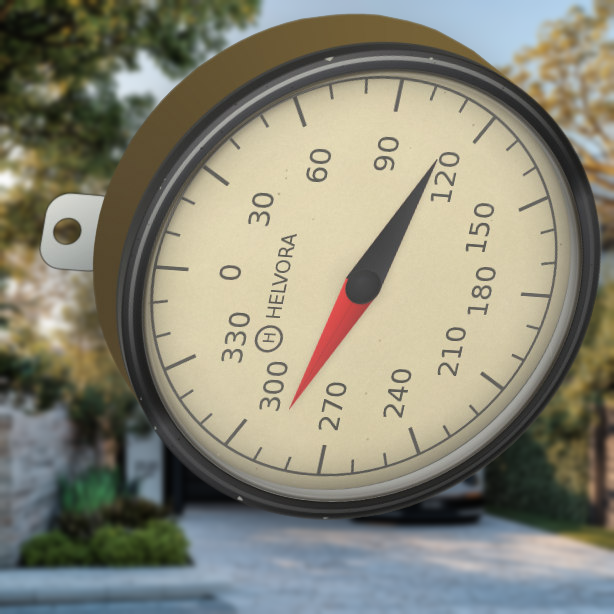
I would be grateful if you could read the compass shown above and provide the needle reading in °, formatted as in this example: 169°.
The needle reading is 290°
